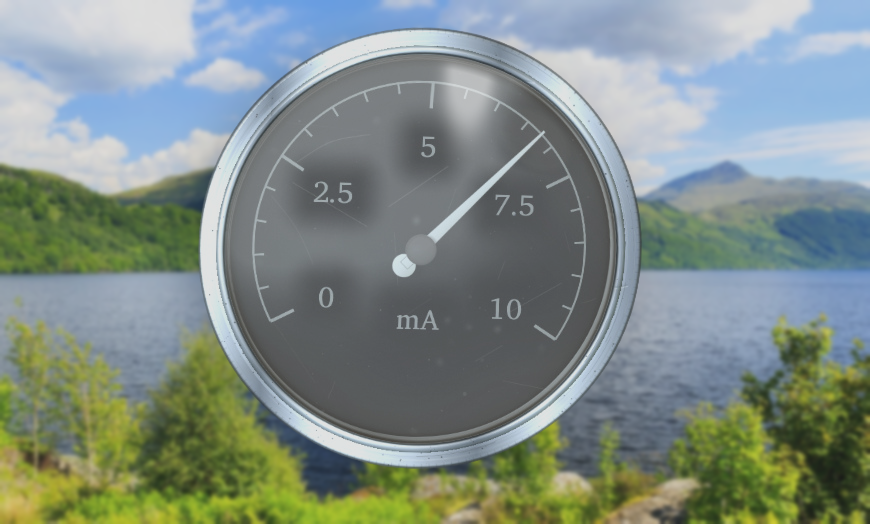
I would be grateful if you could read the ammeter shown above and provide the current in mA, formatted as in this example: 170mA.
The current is 6.75mA
